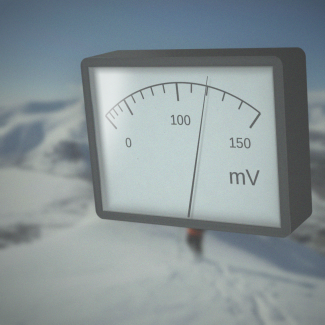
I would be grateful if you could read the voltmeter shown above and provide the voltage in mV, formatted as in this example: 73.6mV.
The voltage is 120mV
